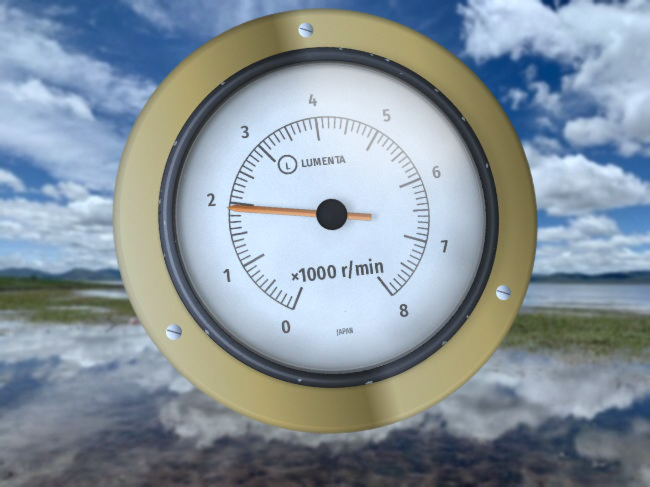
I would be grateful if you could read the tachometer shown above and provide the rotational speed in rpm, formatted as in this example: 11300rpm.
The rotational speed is 1900rpm
